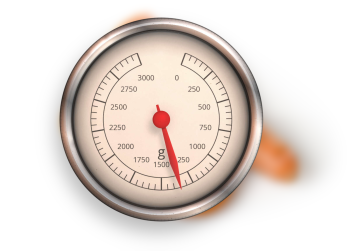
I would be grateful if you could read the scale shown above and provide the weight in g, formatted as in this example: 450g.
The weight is 1350g
